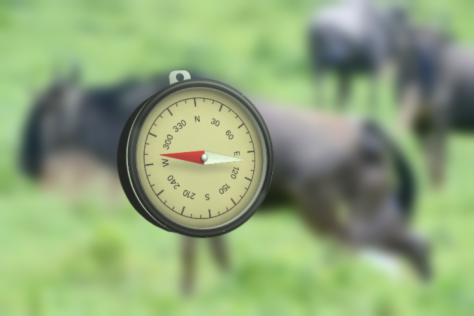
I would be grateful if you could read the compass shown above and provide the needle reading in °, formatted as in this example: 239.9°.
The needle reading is 280°
